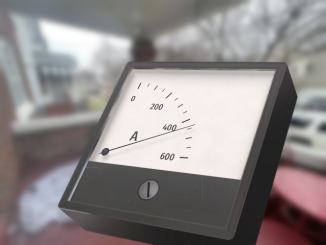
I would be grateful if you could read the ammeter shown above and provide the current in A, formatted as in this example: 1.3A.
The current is 450A
